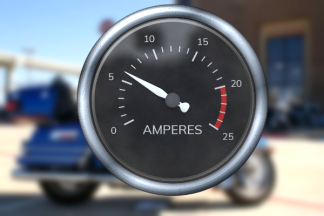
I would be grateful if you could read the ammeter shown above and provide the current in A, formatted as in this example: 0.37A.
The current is 6A
